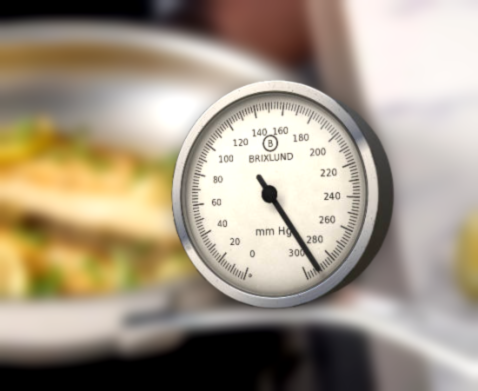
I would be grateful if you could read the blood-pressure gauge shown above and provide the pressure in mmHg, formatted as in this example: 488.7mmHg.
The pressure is 290mmHg
